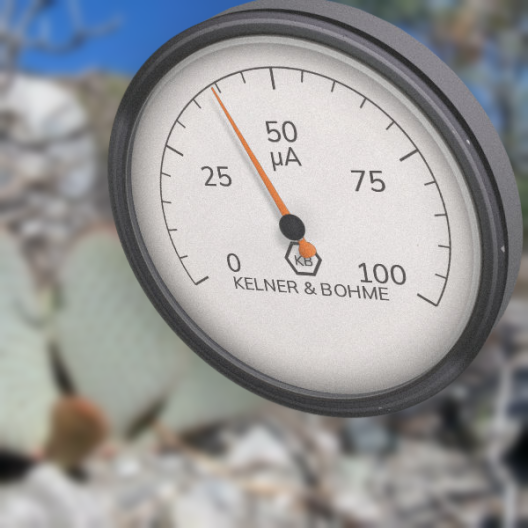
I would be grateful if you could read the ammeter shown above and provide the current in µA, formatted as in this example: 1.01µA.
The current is 40µA
